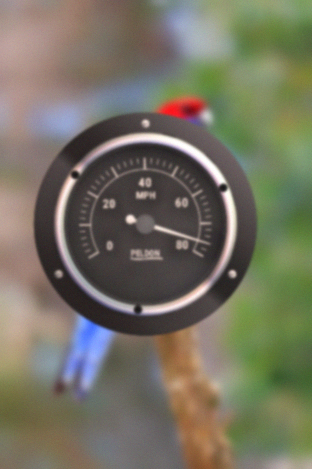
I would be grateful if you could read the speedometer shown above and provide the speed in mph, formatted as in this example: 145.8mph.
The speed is 76mph
